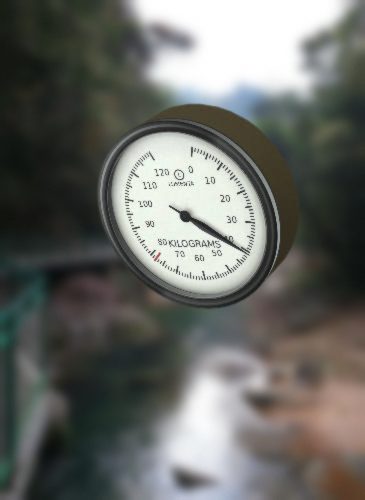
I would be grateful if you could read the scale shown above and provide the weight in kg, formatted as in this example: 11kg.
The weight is 40kg
